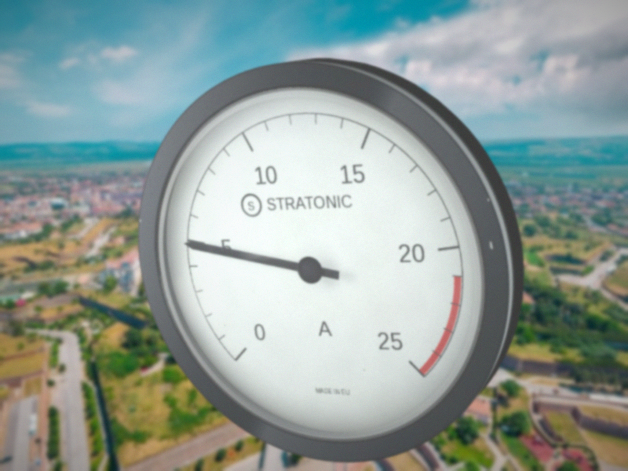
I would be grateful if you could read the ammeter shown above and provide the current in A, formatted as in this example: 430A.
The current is 5A
